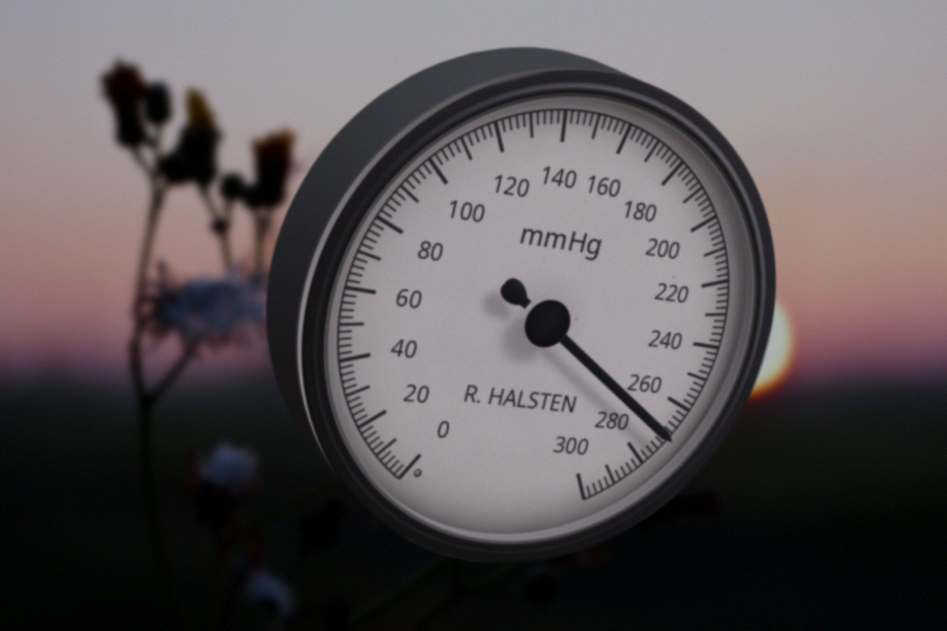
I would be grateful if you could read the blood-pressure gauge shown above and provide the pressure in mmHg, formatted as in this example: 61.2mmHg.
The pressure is 270mmHg
